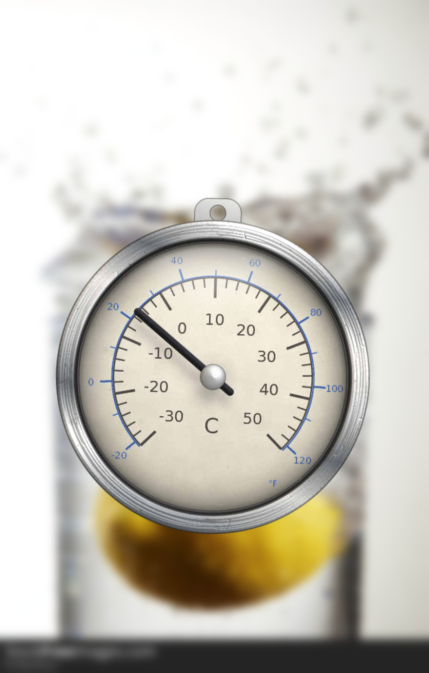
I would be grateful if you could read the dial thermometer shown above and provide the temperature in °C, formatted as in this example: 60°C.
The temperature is -5°C
